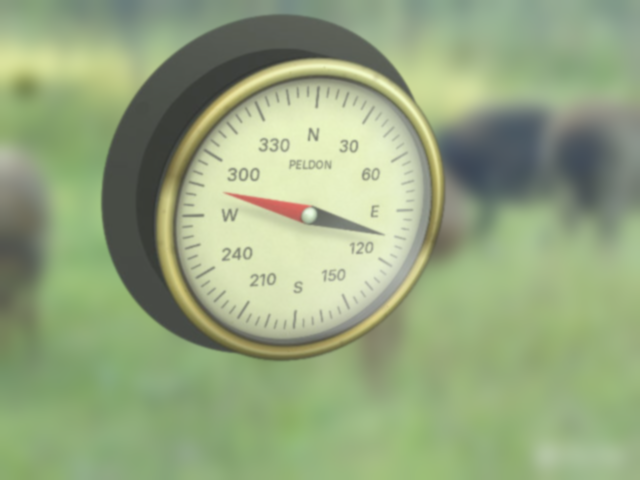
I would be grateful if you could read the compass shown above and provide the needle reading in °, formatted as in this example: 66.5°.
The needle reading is 285°
